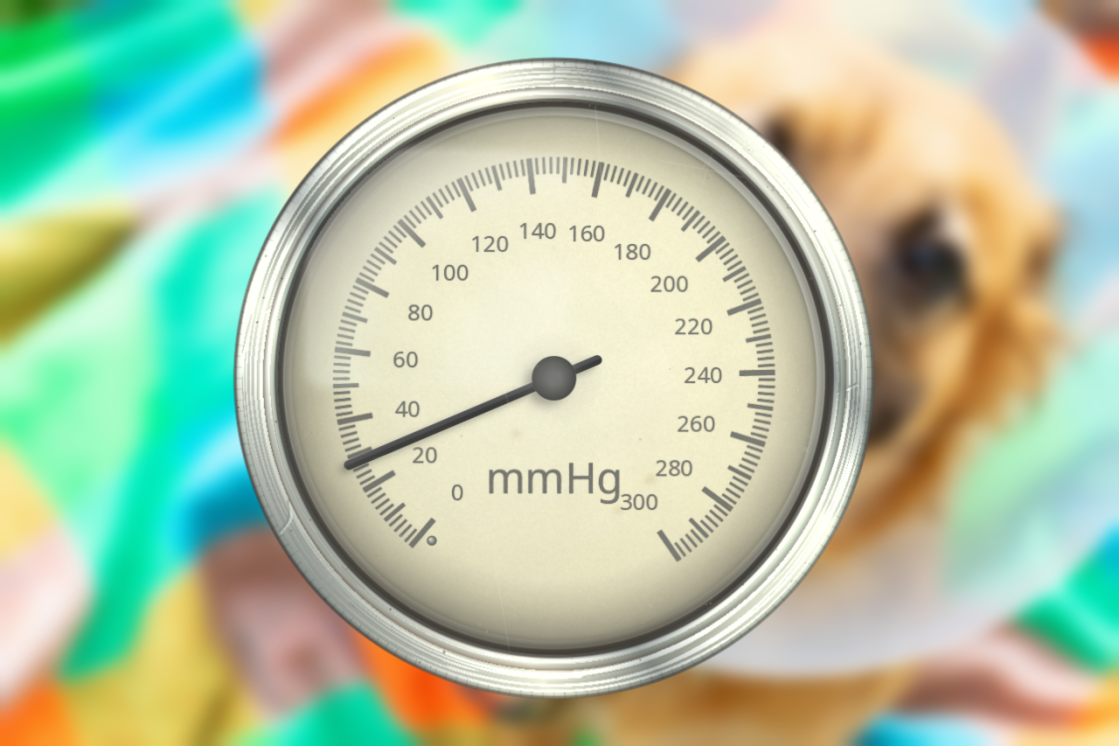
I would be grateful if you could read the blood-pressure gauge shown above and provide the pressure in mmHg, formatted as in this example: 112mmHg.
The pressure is 28mmHg
